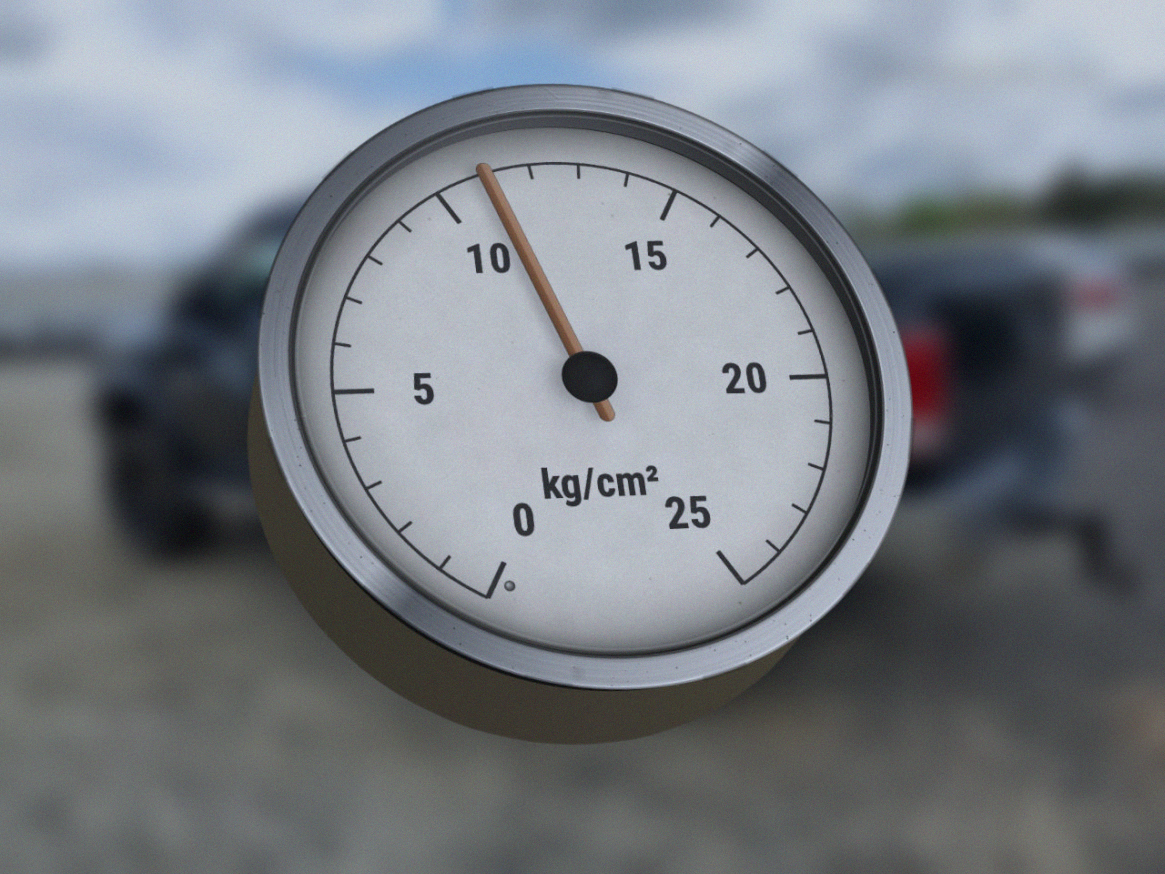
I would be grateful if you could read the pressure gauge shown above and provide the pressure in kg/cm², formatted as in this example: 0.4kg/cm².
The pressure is 11kg/cm²
